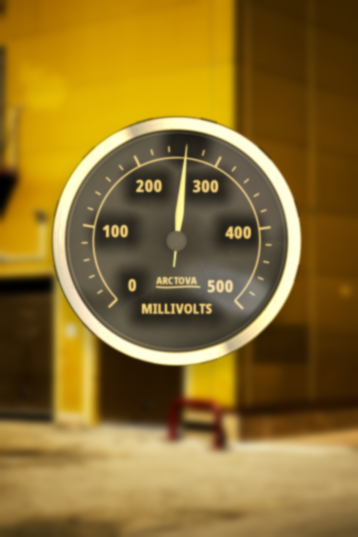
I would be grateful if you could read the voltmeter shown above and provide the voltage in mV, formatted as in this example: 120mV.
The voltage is 260mV
